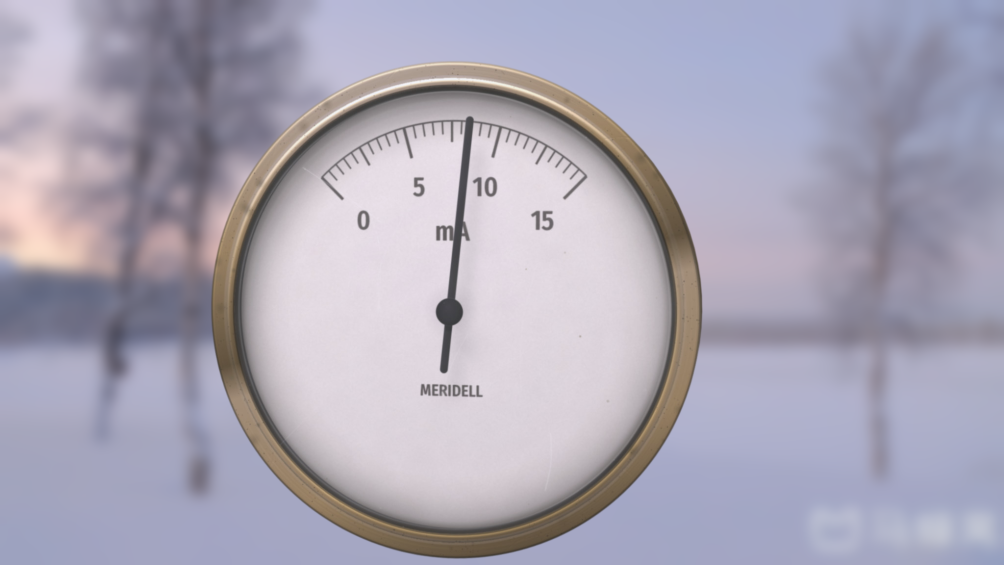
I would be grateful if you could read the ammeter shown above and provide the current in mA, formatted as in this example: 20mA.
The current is 8.5mA
